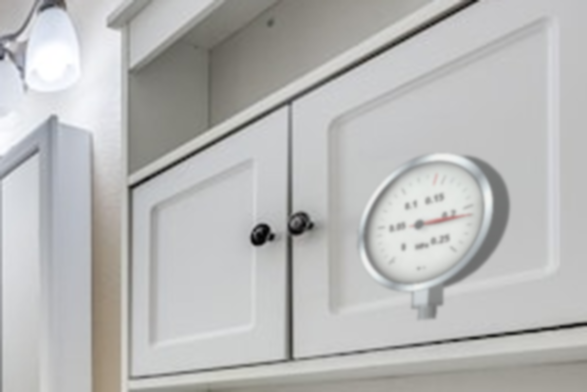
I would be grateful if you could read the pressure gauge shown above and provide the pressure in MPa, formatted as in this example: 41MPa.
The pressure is 0.21MPa
